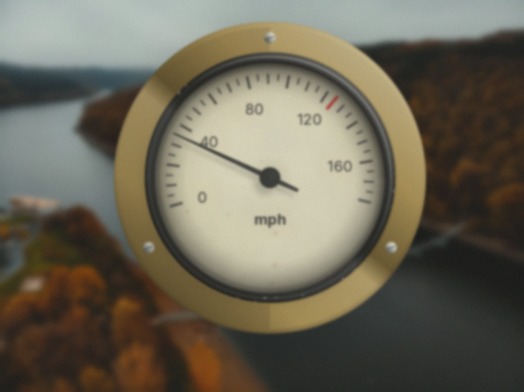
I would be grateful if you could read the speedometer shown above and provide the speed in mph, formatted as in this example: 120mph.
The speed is 35mph
